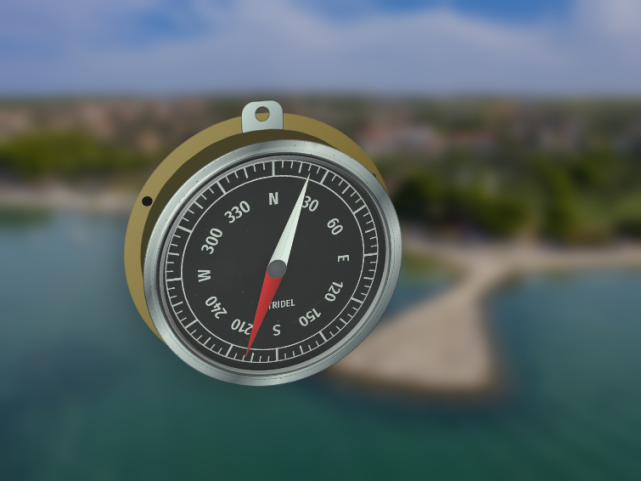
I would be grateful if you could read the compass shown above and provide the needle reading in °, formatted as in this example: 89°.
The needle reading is 200°
